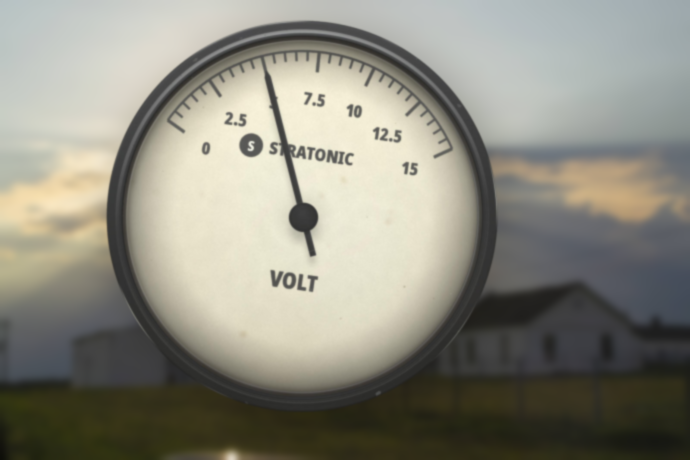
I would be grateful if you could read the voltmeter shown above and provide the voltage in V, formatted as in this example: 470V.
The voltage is 5V
